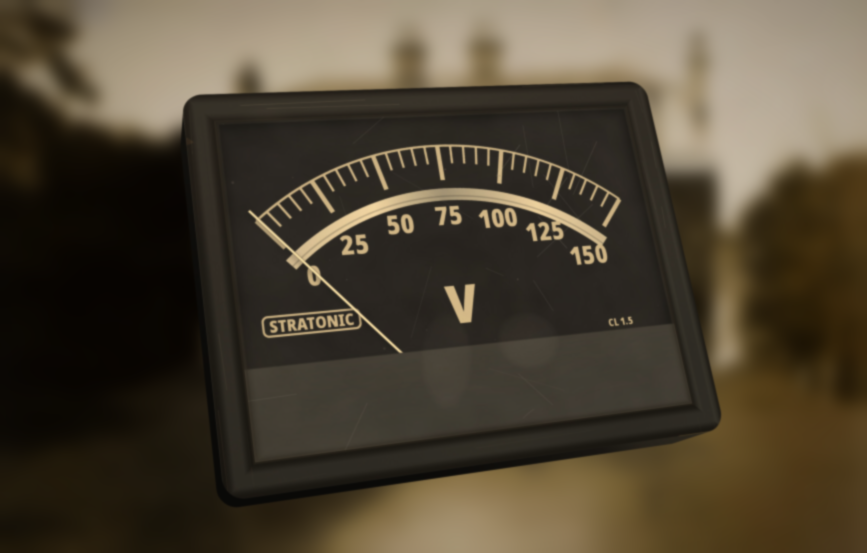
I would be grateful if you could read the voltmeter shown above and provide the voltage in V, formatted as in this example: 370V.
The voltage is 0V
